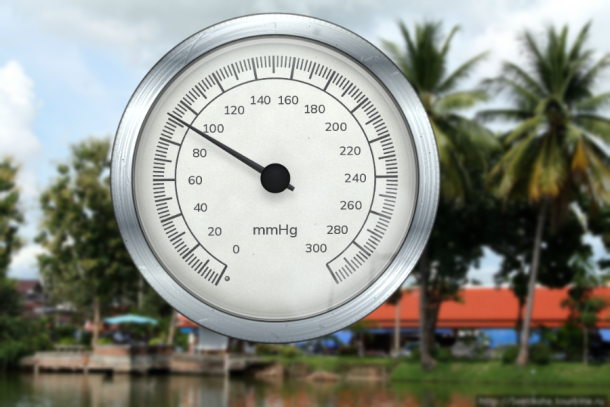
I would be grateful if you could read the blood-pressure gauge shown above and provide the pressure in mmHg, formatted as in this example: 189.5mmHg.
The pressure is 92mmHg
